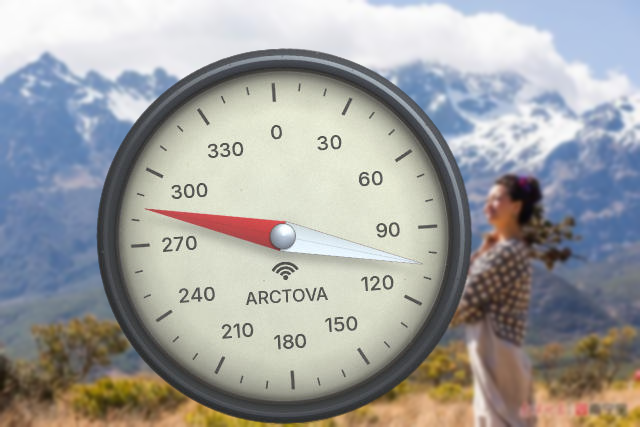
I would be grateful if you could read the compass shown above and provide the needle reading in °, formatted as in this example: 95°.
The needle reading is 285°
